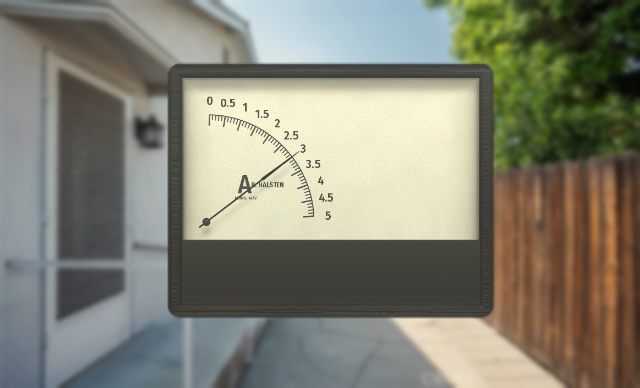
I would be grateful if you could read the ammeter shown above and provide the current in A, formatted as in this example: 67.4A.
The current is 3A
